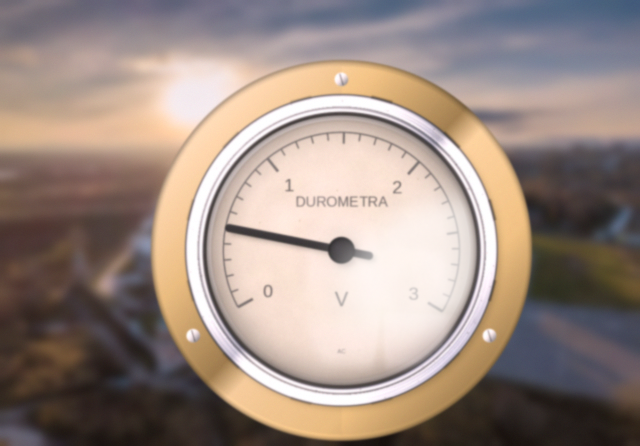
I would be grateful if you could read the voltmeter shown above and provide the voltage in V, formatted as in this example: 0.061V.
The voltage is 0.5V
